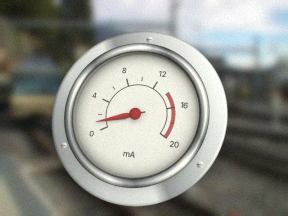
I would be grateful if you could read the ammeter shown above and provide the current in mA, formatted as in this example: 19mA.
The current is 1mA
